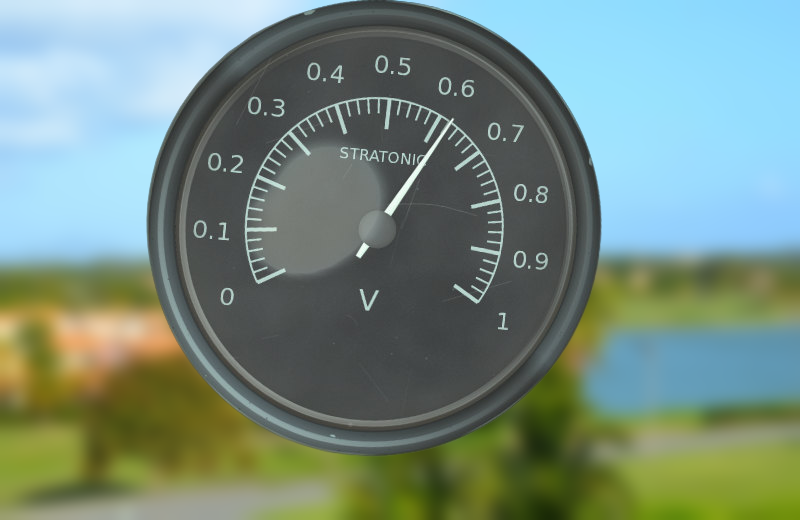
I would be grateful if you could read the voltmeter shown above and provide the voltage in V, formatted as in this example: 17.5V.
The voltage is 0.62V
